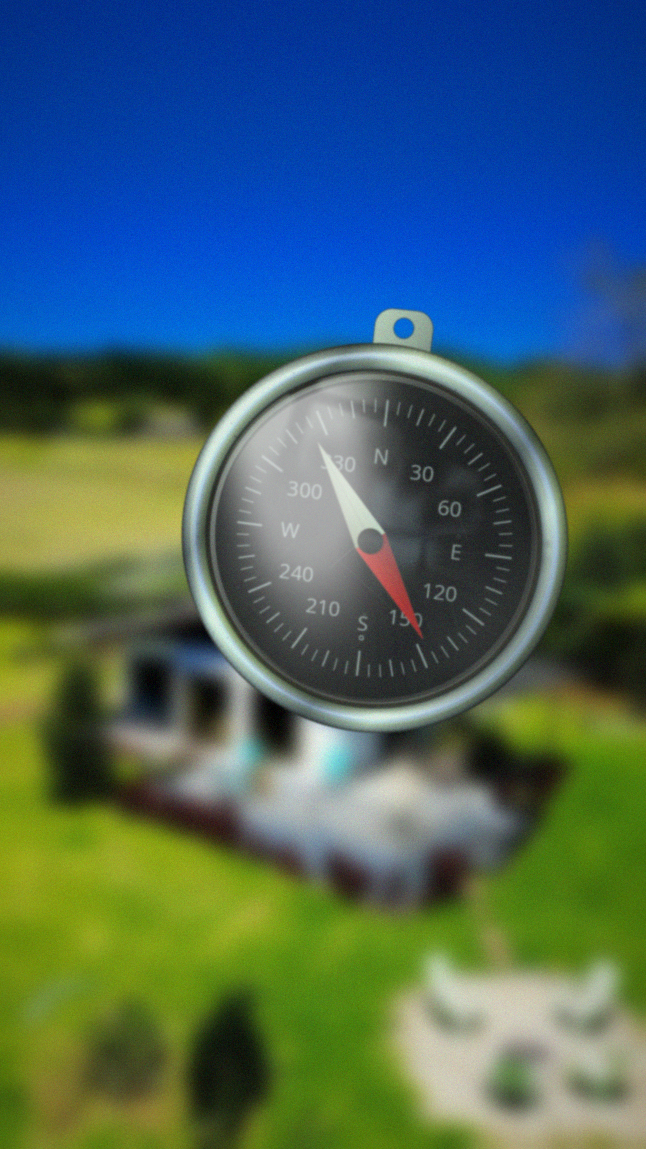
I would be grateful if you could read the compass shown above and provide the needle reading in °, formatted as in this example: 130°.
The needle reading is 145°
